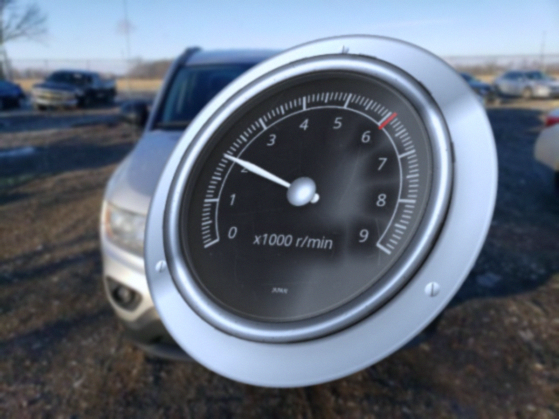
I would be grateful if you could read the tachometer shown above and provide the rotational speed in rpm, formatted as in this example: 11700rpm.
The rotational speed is 2000rpm
